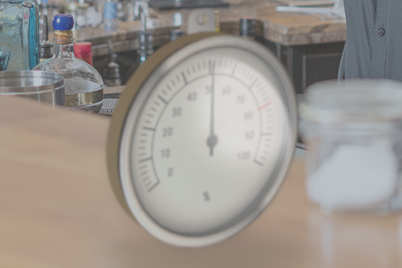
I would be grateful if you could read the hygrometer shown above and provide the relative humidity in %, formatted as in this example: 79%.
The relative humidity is 50%
